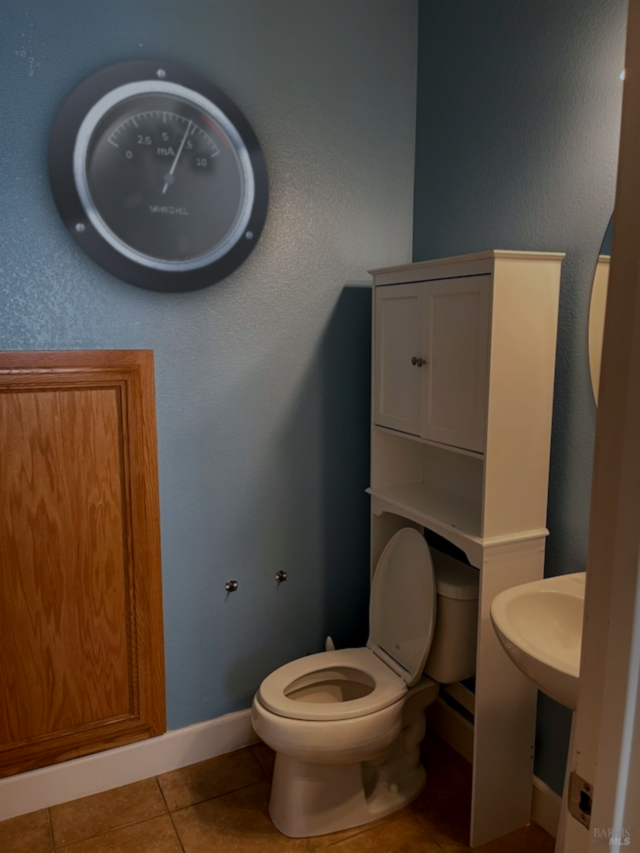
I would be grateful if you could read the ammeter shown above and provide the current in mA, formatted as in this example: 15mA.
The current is 7mA
